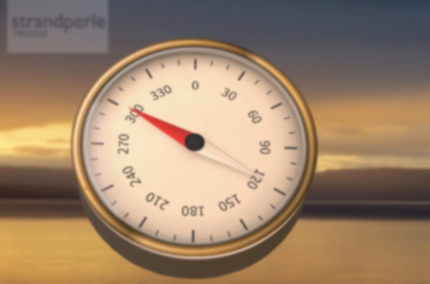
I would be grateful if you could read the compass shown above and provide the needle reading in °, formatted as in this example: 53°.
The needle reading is 300°
